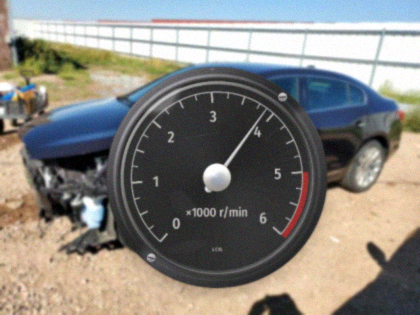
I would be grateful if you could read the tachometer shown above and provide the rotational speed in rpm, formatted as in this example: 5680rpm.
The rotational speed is 3875rpm
